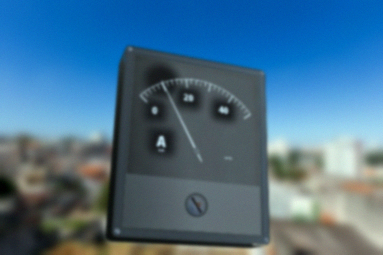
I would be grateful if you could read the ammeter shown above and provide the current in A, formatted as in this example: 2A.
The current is 10A
